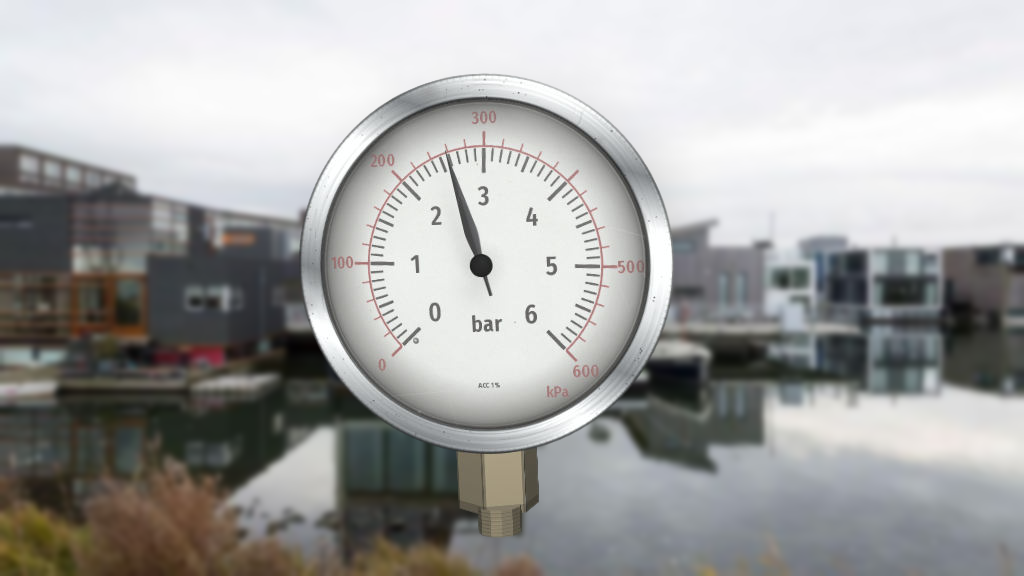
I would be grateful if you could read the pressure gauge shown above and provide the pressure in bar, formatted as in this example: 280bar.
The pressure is 2.6bar
